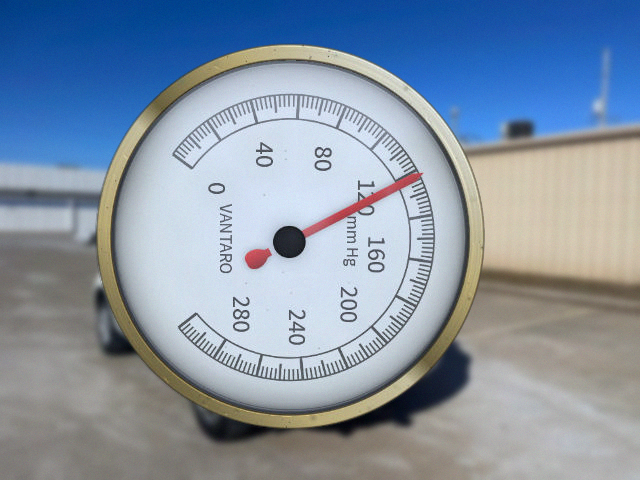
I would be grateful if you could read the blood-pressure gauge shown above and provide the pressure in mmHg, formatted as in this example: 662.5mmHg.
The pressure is 122mmHg
